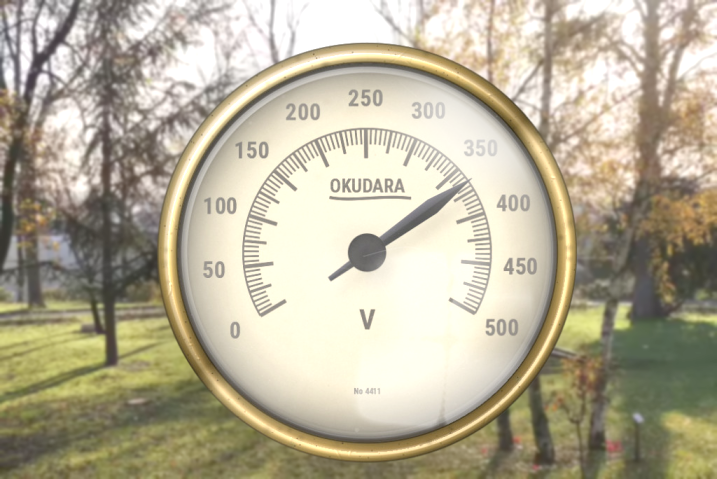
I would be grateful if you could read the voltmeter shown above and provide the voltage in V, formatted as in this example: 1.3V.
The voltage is 365V
